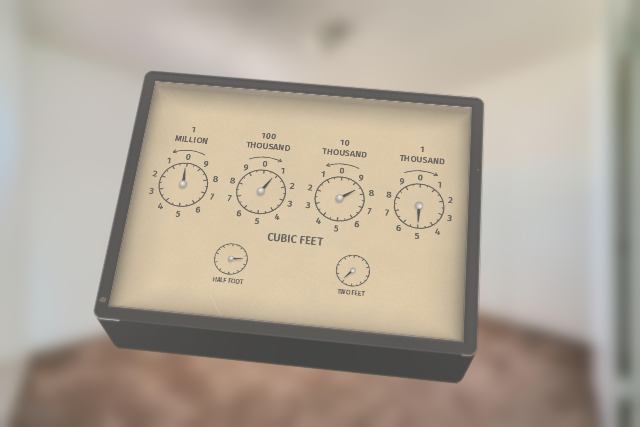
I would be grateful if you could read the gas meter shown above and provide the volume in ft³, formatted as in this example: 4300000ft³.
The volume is 8500ft³
